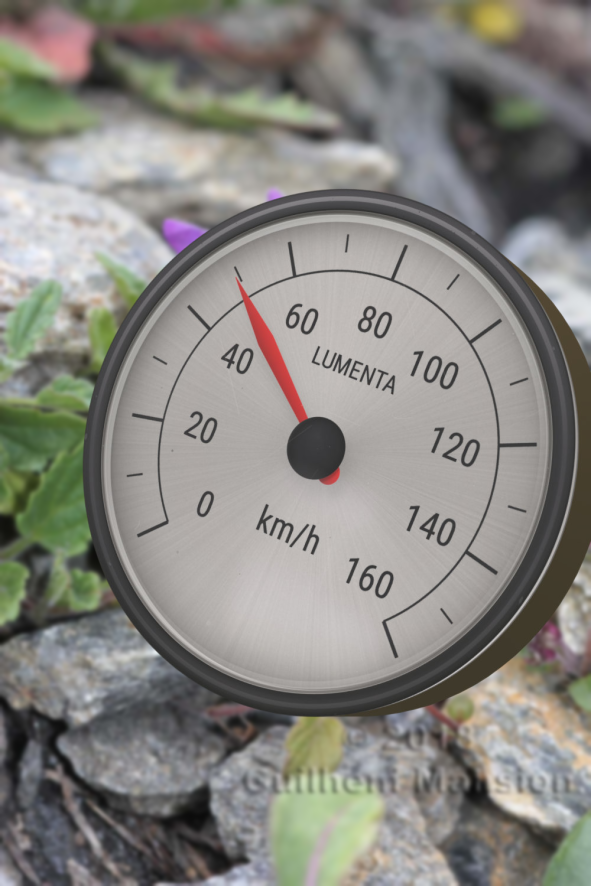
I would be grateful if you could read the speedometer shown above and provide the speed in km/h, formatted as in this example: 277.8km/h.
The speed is 50km/h
